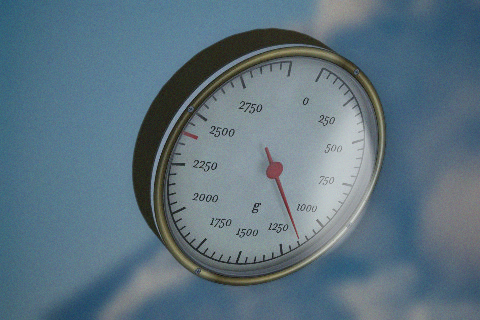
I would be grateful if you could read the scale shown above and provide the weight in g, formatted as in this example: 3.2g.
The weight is 1150g
